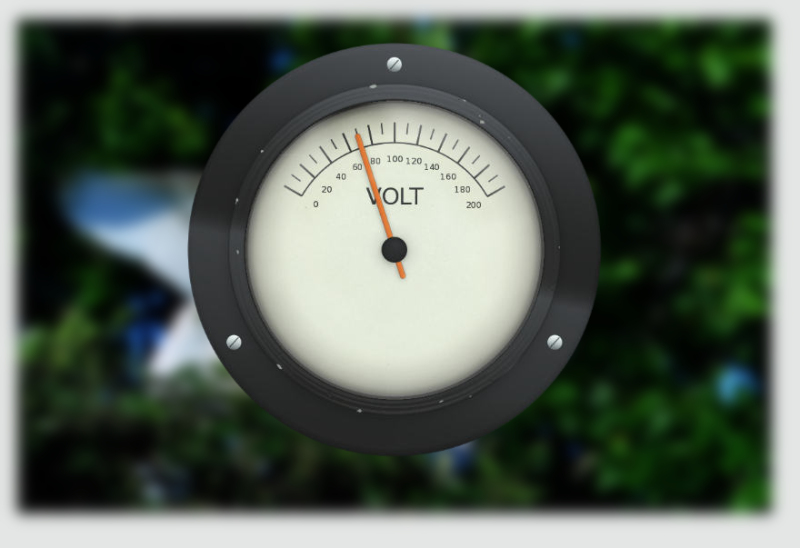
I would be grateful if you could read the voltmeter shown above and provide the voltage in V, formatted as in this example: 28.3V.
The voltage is 70V
